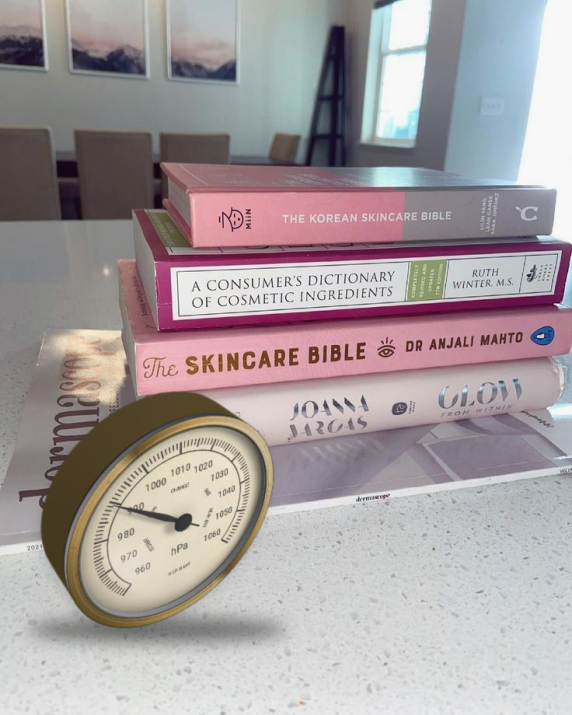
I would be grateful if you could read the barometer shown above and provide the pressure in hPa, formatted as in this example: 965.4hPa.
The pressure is 990hPa
